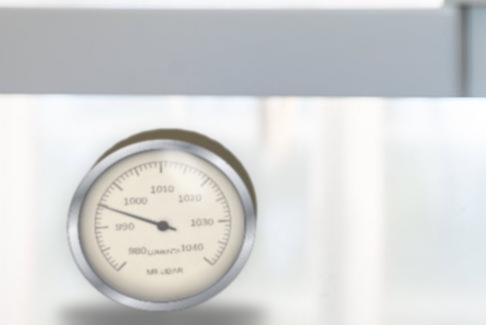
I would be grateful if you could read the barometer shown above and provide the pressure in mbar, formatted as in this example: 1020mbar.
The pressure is 995mbar
